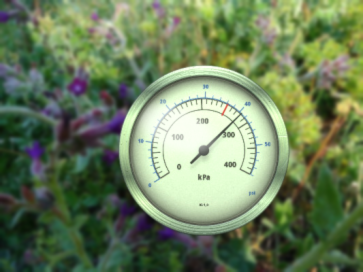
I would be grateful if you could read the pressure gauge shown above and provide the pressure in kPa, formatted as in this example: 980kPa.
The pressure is 280kPa
